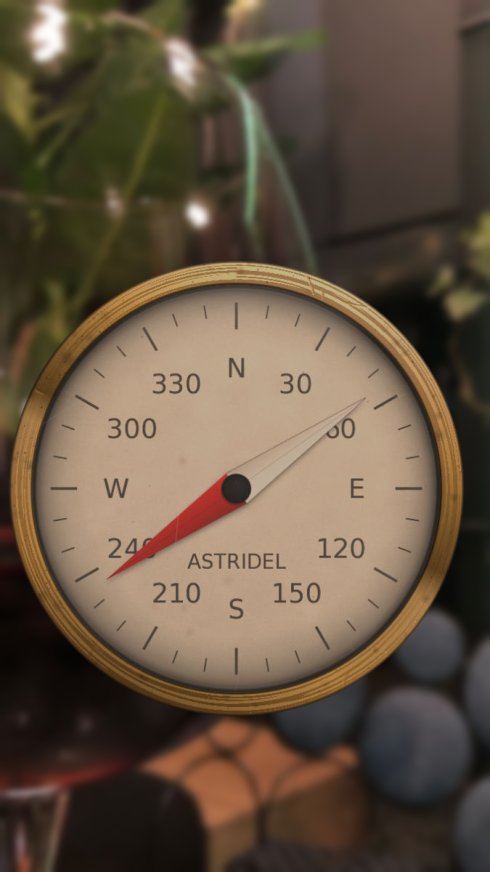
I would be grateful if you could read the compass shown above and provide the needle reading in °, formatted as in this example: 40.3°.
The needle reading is 235°
